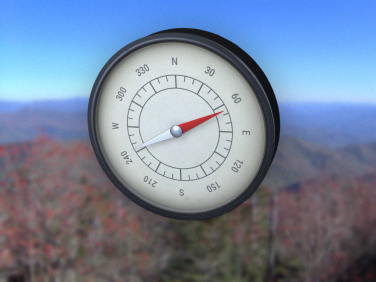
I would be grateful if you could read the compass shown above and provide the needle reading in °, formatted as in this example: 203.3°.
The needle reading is 65°
